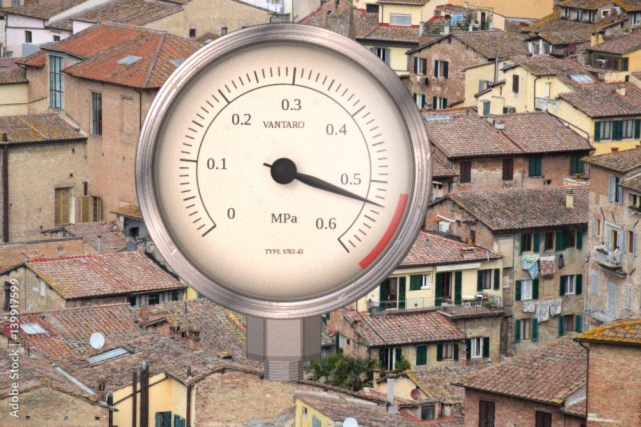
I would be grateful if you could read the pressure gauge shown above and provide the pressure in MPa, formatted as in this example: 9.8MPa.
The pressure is 0.53MPa
